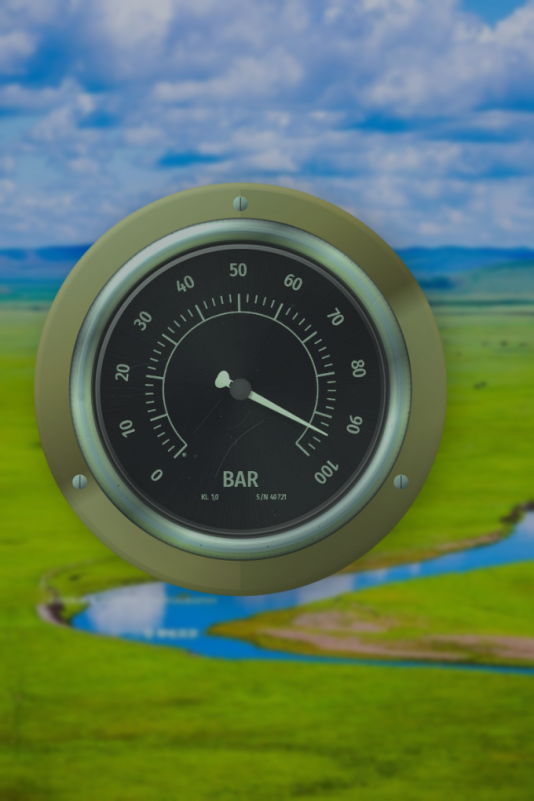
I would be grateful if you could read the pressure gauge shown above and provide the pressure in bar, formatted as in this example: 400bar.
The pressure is 94bar
